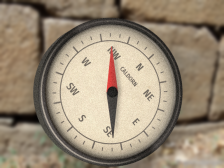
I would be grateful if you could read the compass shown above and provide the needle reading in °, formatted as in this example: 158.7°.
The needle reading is 310°
